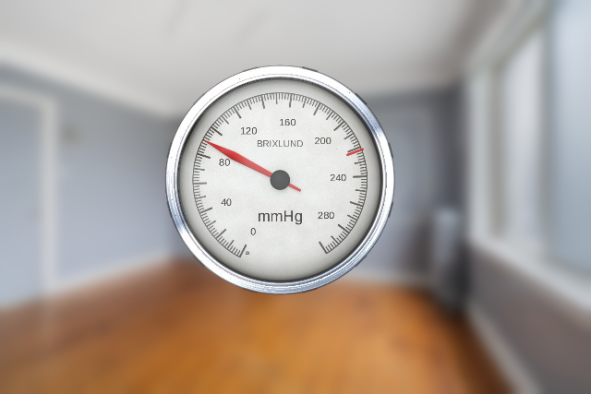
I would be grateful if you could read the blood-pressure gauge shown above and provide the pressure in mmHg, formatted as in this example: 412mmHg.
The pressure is 90mmHg
